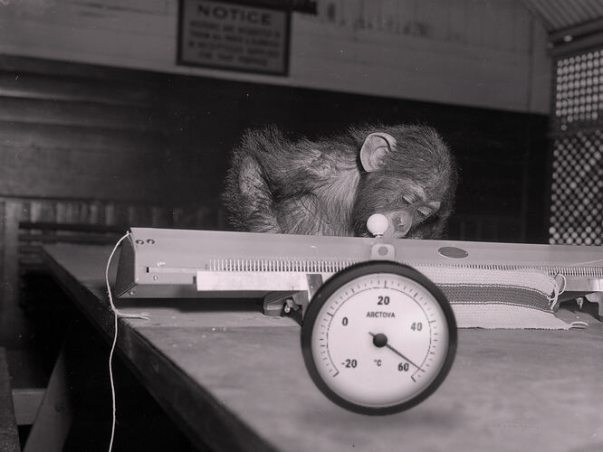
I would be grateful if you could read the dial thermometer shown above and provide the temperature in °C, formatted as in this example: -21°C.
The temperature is 56°C
